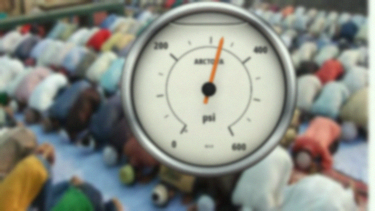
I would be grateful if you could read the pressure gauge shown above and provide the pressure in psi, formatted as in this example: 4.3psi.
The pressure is 325psi
